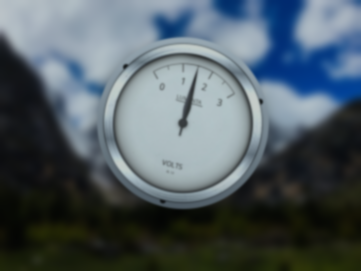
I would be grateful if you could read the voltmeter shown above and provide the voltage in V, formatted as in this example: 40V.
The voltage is 1.5V
